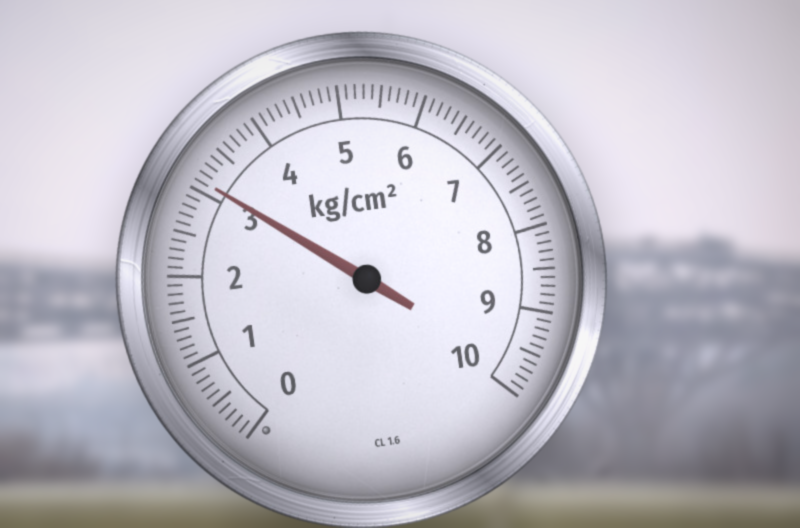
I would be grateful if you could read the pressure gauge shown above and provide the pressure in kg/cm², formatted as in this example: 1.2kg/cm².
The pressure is 3.1kg/cm²
